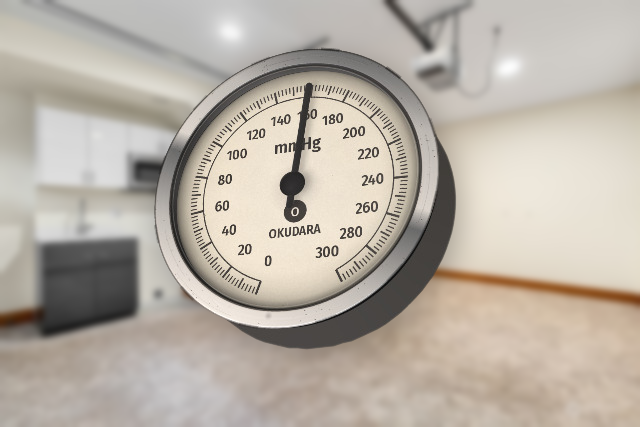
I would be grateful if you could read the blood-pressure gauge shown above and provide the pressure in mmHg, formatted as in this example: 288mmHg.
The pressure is 160mmHg
